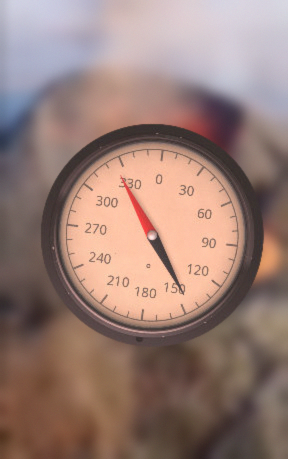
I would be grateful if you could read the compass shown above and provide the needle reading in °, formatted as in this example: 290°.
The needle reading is 325°
